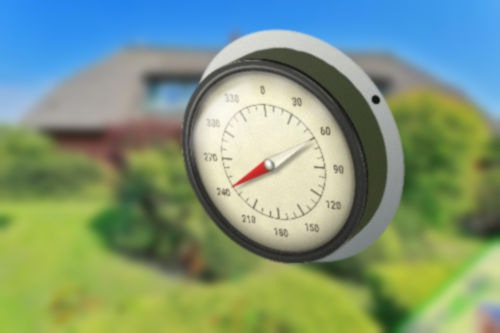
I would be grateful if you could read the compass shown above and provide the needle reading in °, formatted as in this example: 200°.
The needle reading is 240°
